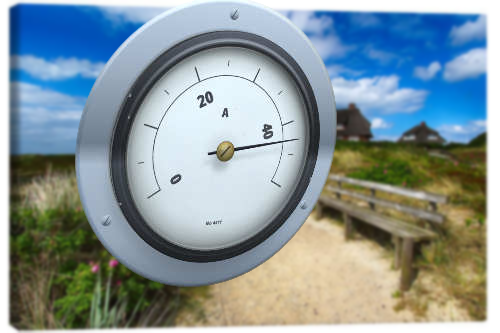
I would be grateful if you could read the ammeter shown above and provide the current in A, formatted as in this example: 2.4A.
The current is 42.5A
